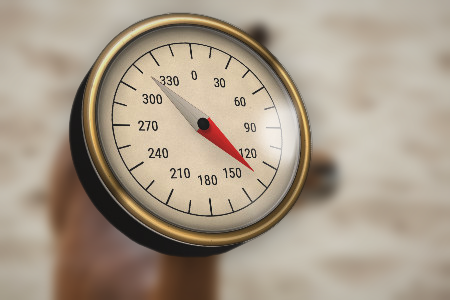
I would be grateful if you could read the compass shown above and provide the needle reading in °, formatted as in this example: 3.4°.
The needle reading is 135°
